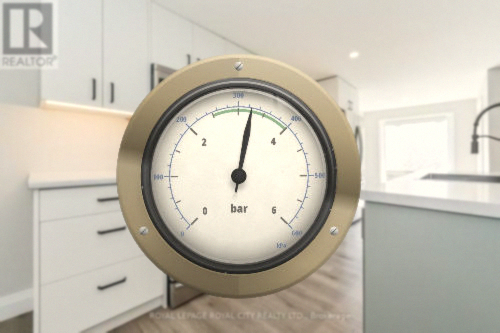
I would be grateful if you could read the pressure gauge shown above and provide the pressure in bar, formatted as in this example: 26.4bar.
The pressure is 3.25bar
